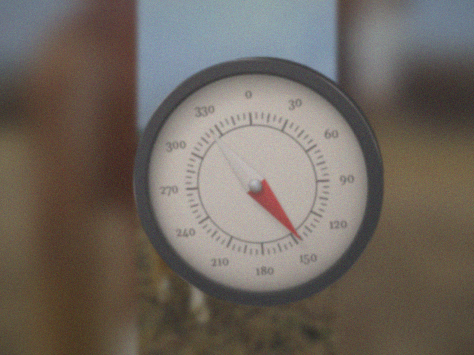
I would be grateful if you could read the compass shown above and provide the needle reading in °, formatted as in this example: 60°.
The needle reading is 145°
